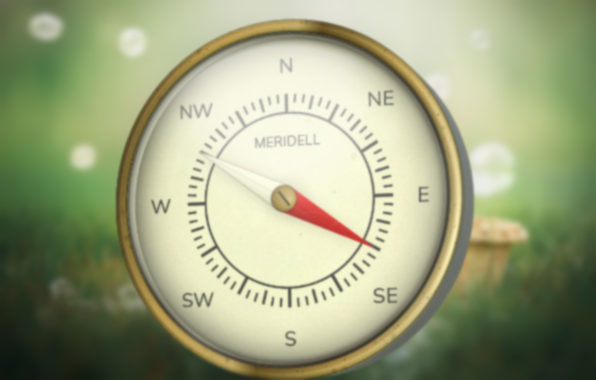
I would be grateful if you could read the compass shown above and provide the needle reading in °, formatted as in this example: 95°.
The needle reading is 120°
